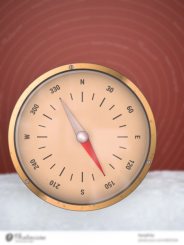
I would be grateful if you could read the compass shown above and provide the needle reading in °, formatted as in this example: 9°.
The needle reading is 150°
